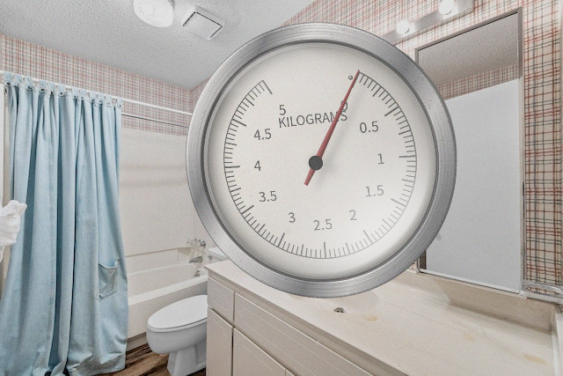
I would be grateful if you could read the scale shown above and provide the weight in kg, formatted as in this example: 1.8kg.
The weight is 0kg
